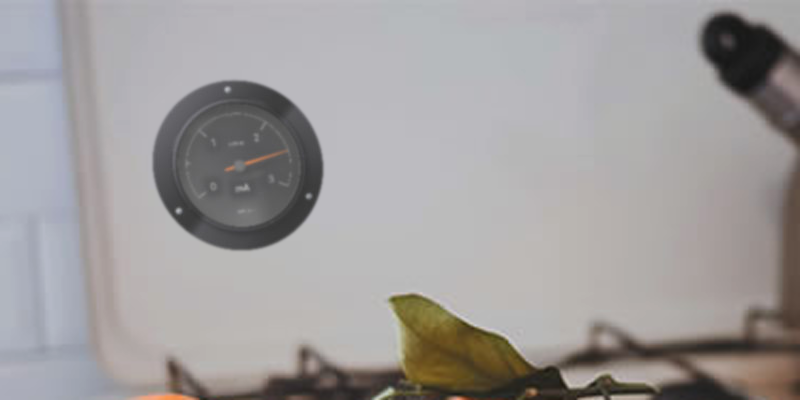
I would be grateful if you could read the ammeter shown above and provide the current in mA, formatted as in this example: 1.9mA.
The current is 2.5mA
